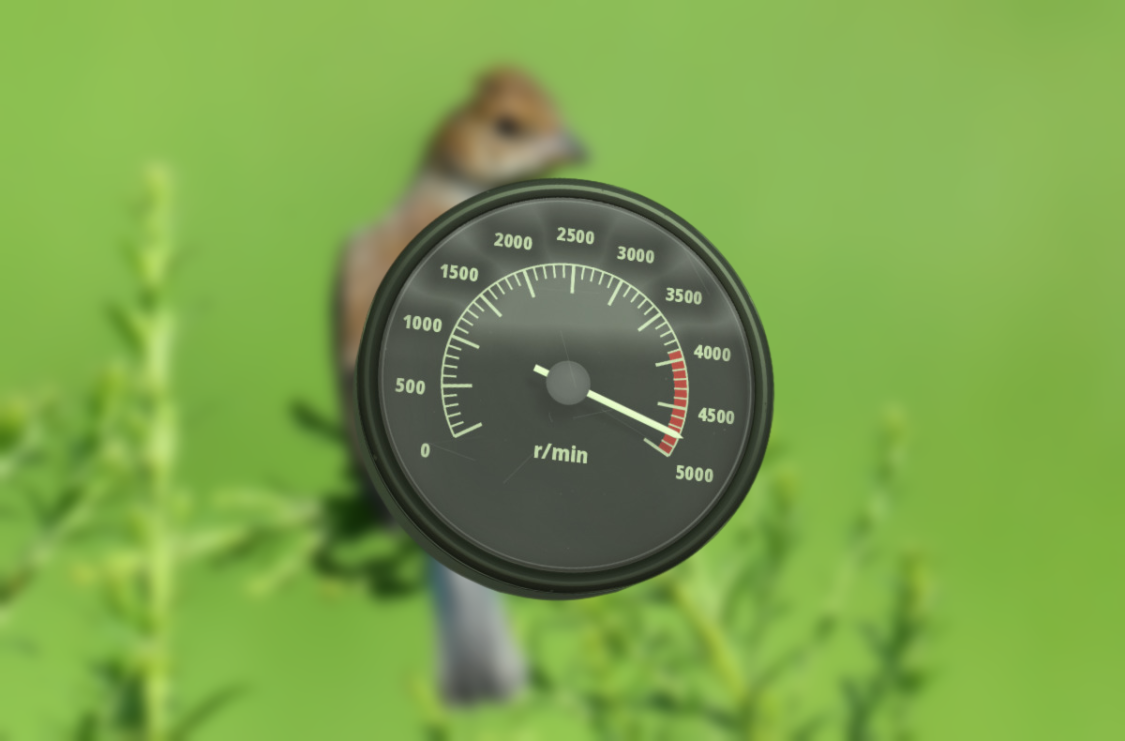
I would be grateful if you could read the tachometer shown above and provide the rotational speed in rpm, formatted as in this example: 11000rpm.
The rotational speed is 4800rpm
